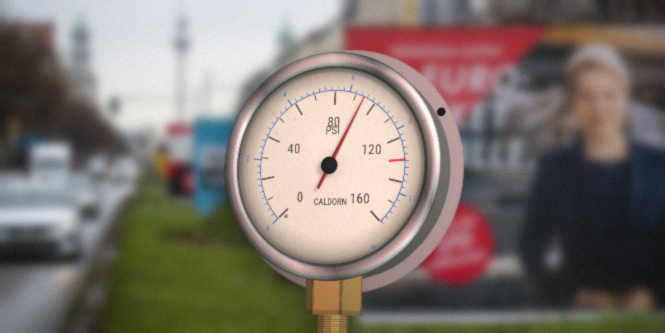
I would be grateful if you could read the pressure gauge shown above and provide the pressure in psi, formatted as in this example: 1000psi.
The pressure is 95psi
